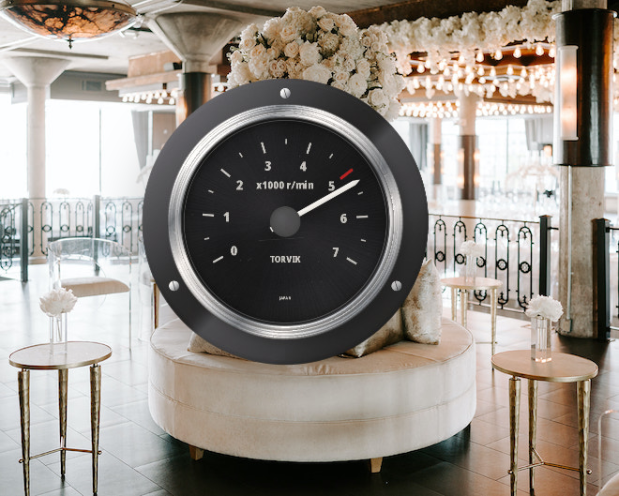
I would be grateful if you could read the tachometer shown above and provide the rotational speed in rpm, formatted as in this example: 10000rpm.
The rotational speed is 5250rpm
